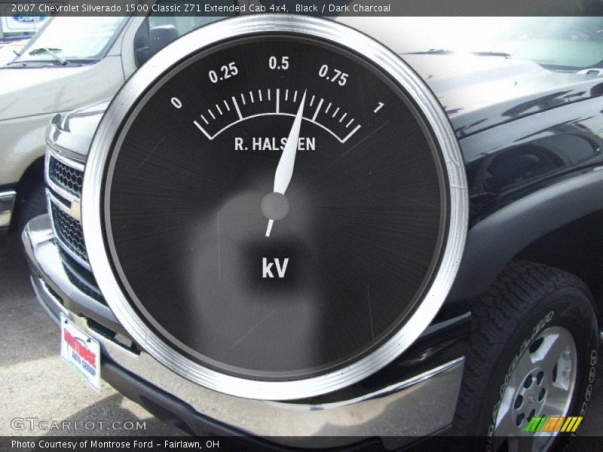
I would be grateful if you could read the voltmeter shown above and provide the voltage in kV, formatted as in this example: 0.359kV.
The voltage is 0.65kV
